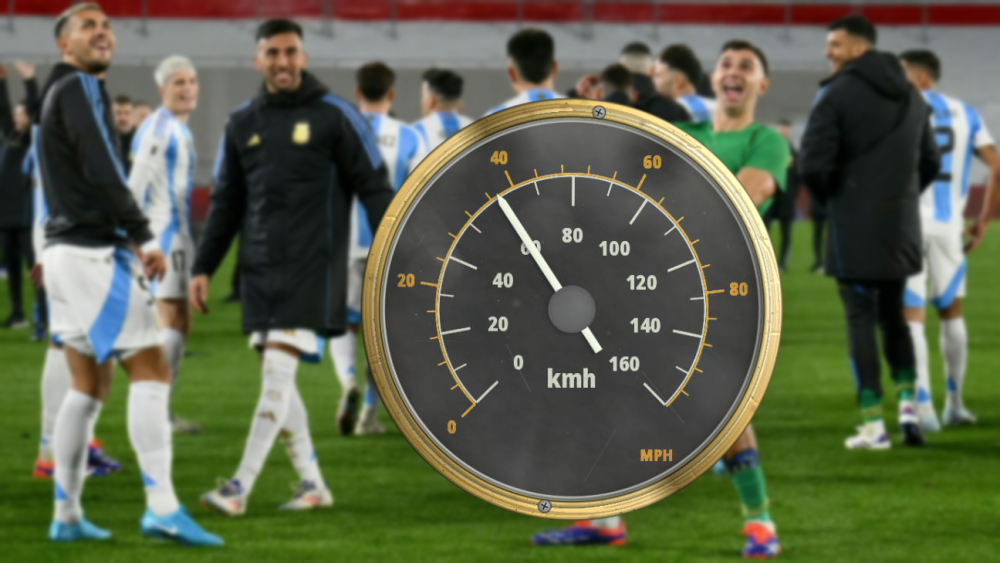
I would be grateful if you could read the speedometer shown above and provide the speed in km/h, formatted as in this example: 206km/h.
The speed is 60km/h
